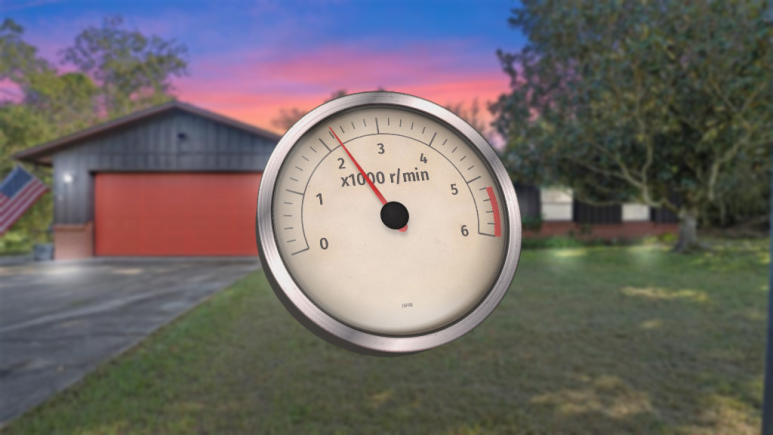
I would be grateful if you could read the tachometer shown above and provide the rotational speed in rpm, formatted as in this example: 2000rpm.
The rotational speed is 2200rpm
